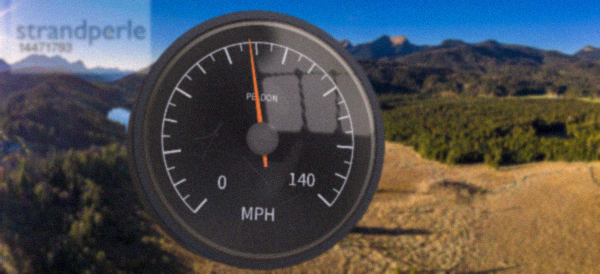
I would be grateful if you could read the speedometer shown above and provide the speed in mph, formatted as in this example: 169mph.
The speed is 67.5mph
